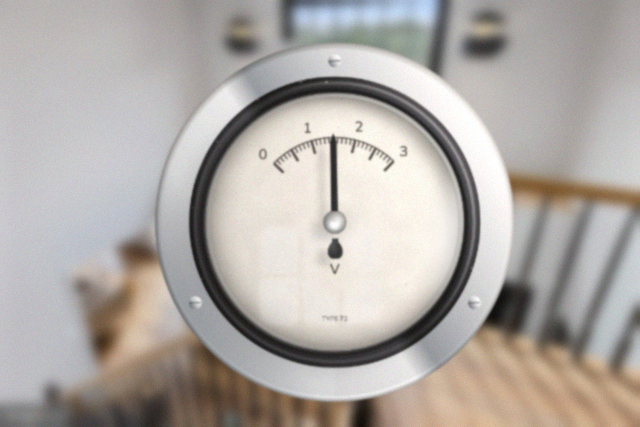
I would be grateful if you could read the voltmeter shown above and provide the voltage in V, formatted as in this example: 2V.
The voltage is 1.5V
